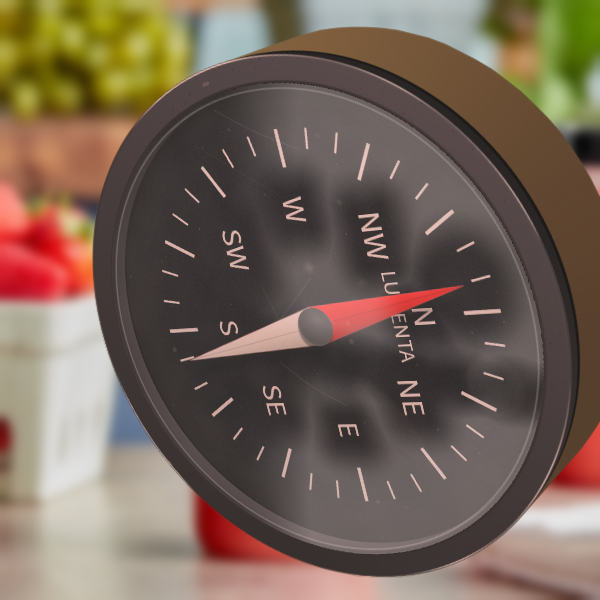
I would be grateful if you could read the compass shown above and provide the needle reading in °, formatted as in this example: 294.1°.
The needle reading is 350°
